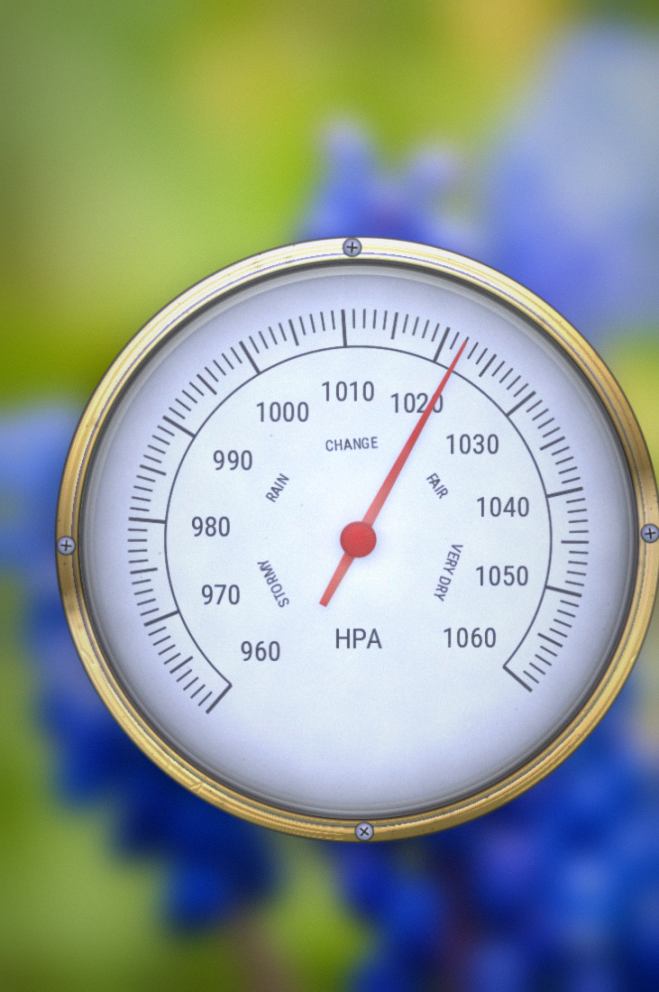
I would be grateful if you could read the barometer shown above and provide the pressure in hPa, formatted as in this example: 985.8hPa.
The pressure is 1022hPa
